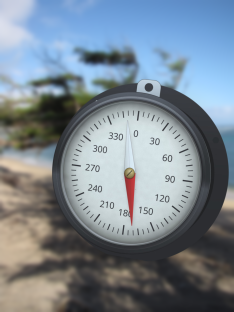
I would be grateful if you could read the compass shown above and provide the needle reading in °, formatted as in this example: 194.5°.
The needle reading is 170°
